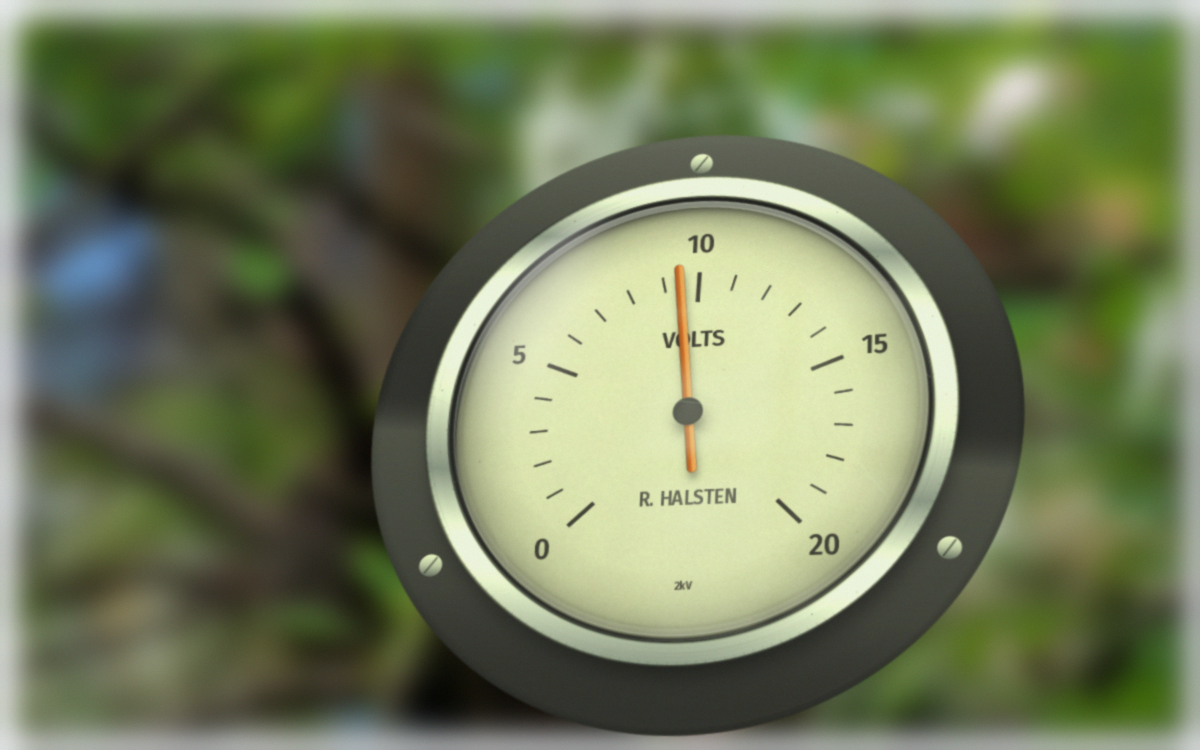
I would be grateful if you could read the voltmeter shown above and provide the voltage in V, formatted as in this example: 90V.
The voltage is 9.5V
